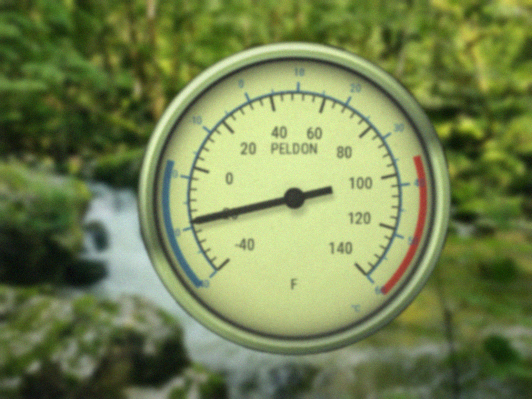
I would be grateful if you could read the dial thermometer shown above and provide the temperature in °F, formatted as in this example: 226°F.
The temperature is -20°F
